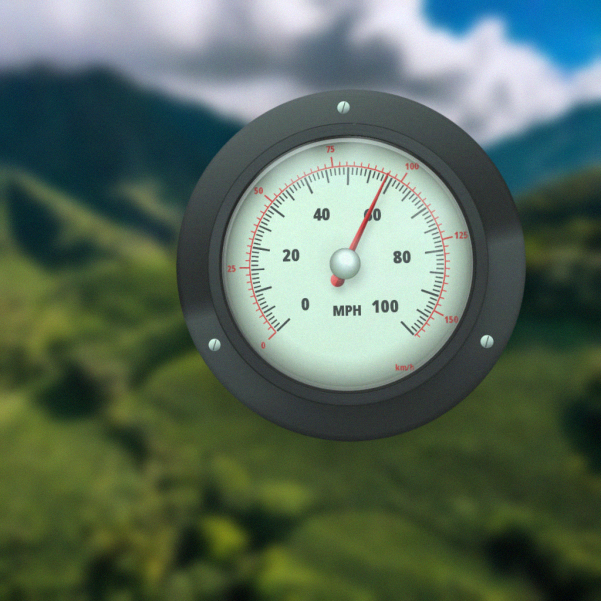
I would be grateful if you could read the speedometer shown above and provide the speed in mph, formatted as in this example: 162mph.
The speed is 59mph
